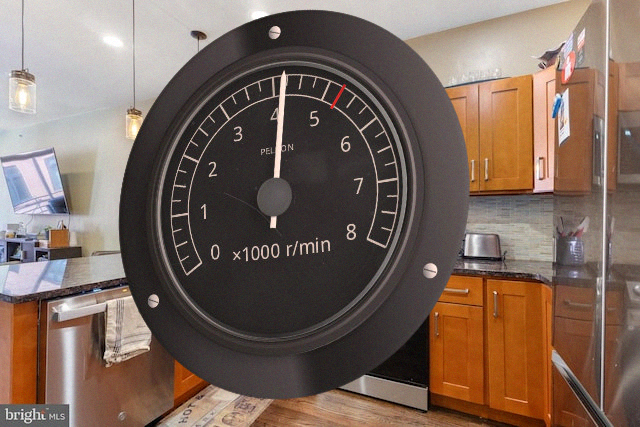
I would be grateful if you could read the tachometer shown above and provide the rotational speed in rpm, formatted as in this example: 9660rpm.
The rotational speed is 4250rpm
